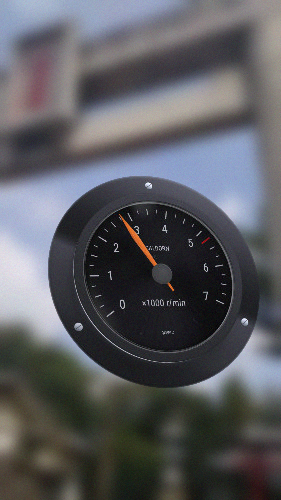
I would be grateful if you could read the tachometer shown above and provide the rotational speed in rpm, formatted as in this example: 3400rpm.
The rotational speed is 2750rpm
